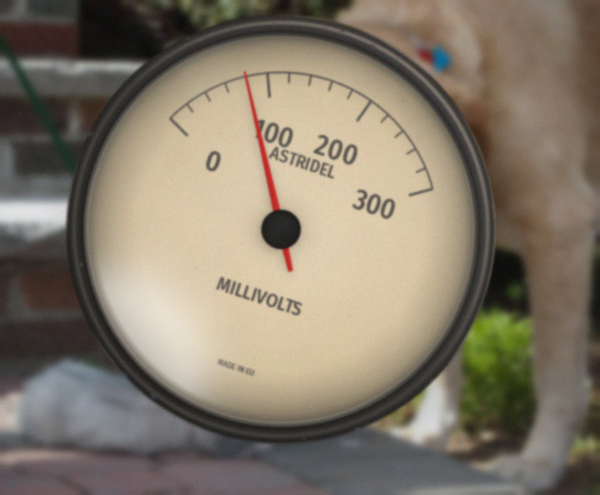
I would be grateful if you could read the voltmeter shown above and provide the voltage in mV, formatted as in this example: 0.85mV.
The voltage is 80mV
